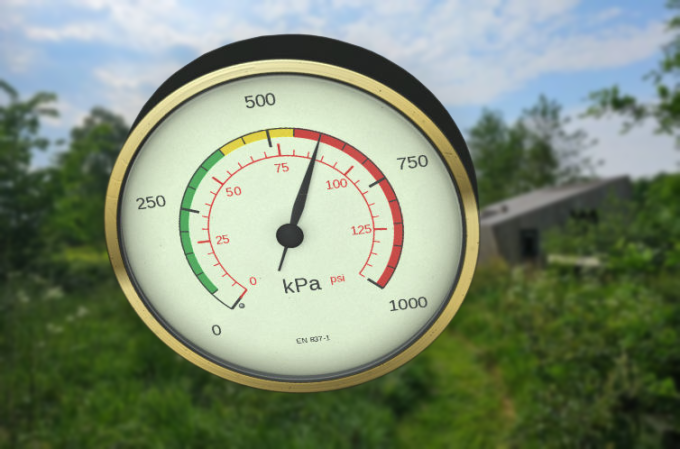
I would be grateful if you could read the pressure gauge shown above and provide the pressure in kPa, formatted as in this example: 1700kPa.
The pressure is 600kPa
